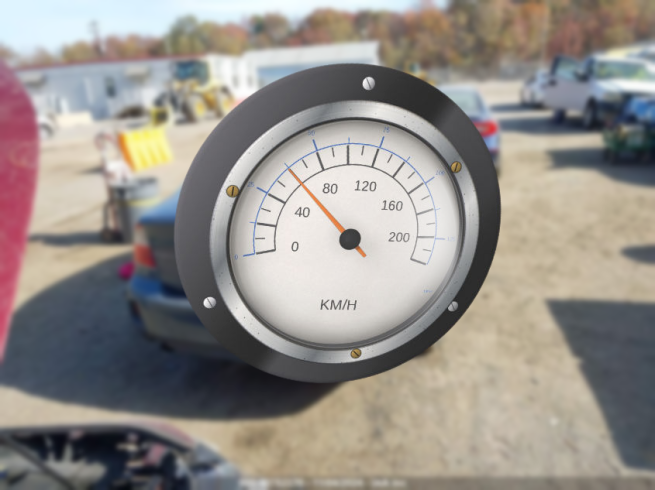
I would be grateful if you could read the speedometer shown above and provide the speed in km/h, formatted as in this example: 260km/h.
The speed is 60km/h
